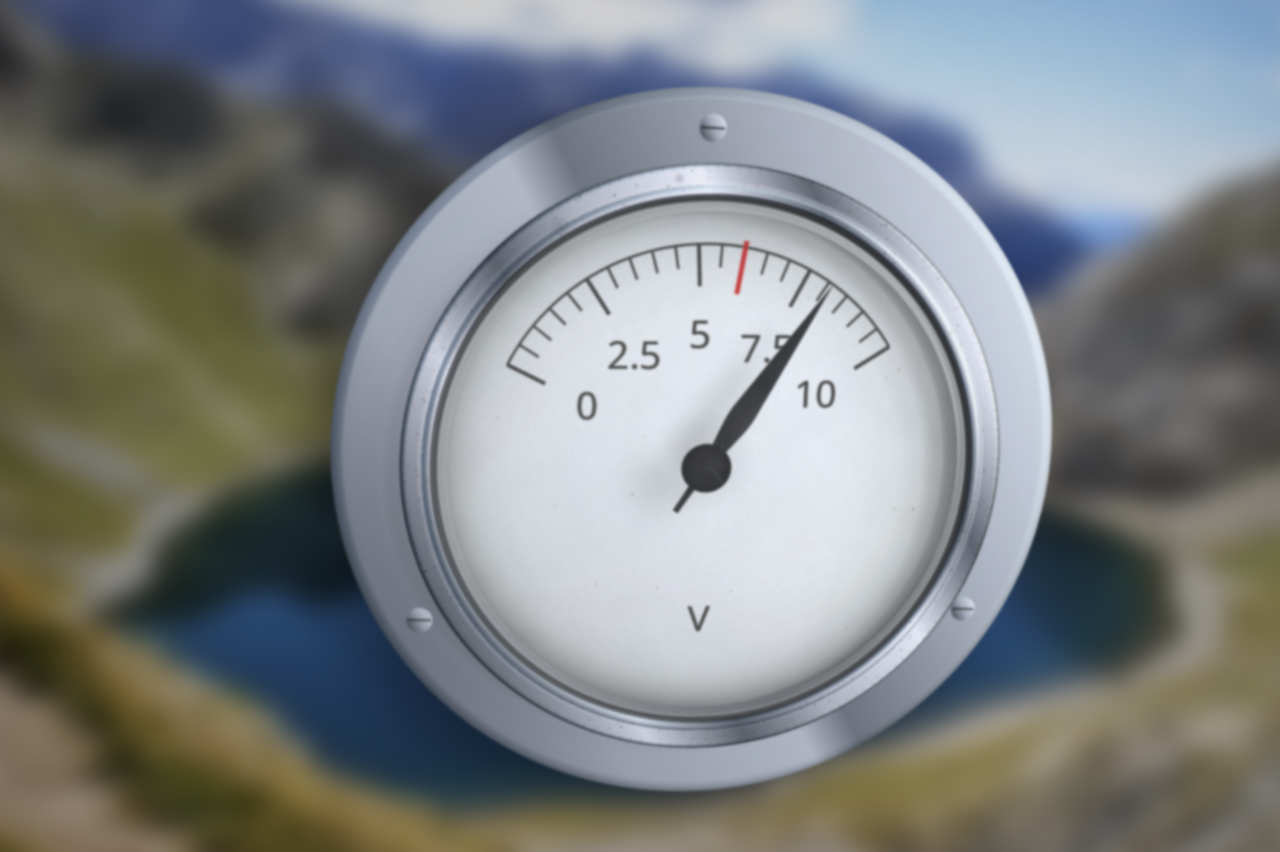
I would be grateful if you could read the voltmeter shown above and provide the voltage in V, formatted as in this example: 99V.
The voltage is 8V
